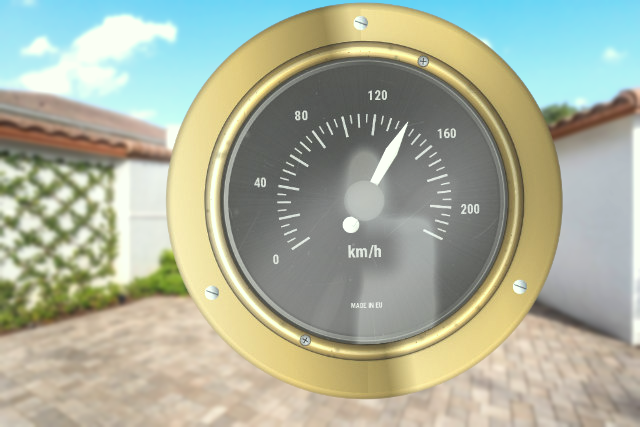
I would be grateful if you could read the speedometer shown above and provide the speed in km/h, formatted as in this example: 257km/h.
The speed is 140km/h
